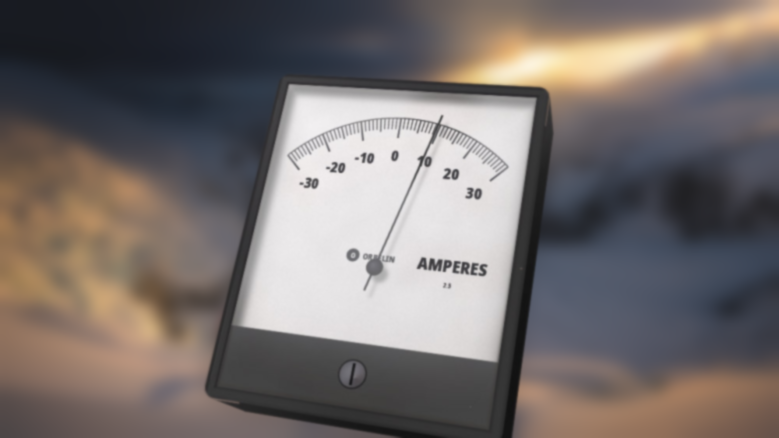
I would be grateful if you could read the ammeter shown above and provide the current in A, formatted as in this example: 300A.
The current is 10A
